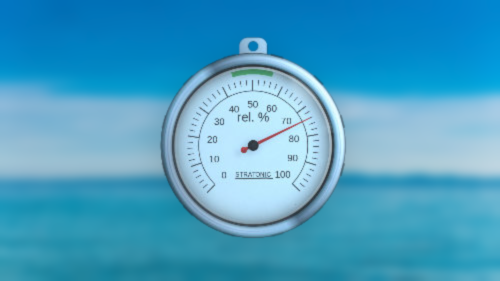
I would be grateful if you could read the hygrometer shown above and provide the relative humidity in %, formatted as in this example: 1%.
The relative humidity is 74%
